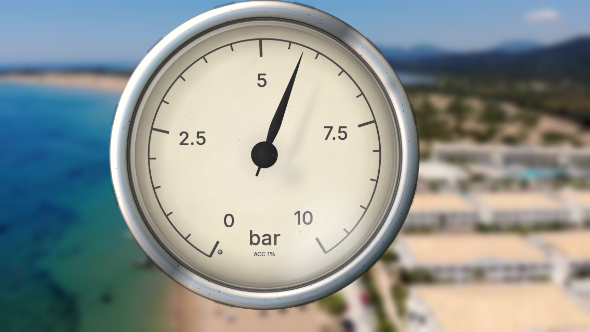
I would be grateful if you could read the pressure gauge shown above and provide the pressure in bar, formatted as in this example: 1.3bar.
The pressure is 5.75bar
